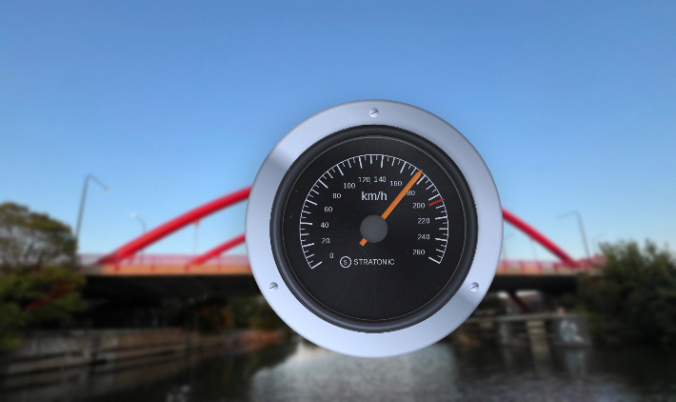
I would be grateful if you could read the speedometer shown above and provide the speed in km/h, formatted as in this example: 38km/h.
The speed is 175km/h
